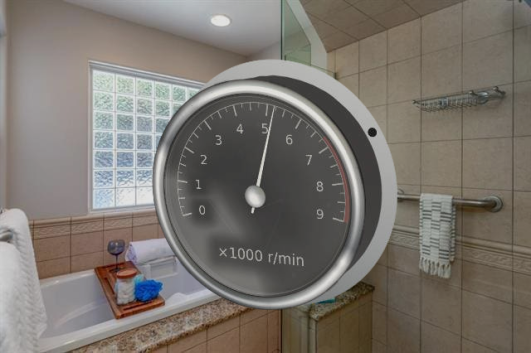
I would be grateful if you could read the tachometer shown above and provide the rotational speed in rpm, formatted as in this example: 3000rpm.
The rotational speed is 5250rpm
